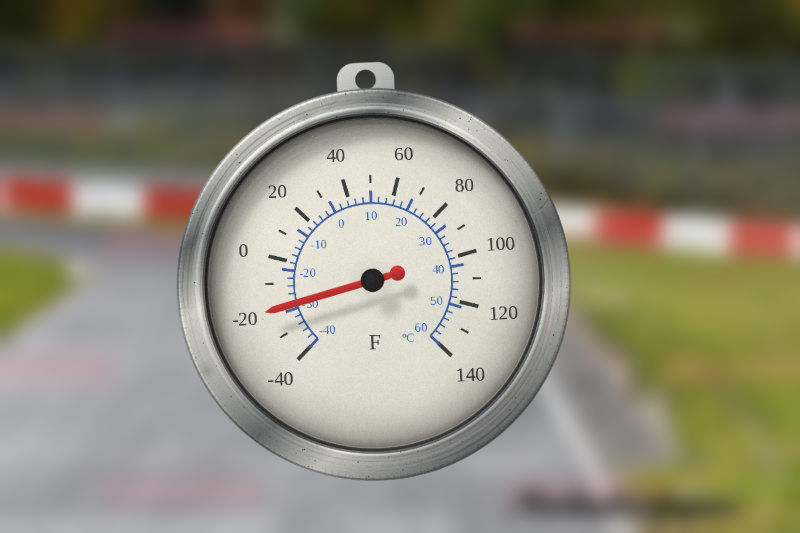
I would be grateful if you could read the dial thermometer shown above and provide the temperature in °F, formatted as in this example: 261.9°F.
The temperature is -20°F
